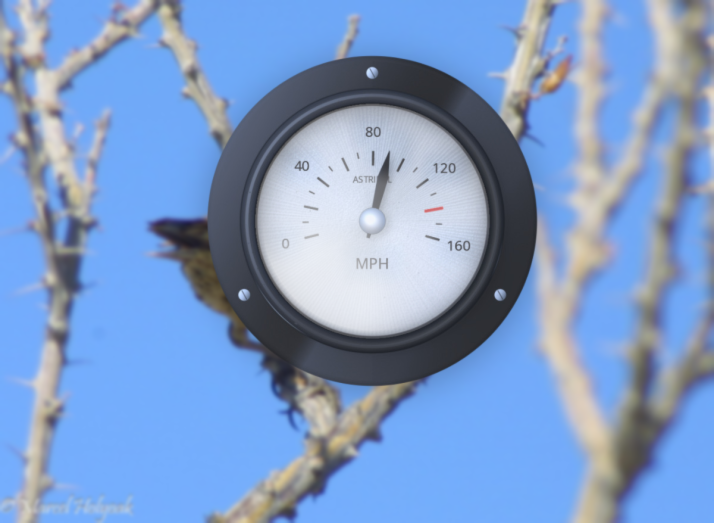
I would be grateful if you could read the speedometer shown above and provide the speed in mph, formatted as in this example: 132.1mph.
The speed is 90mph
